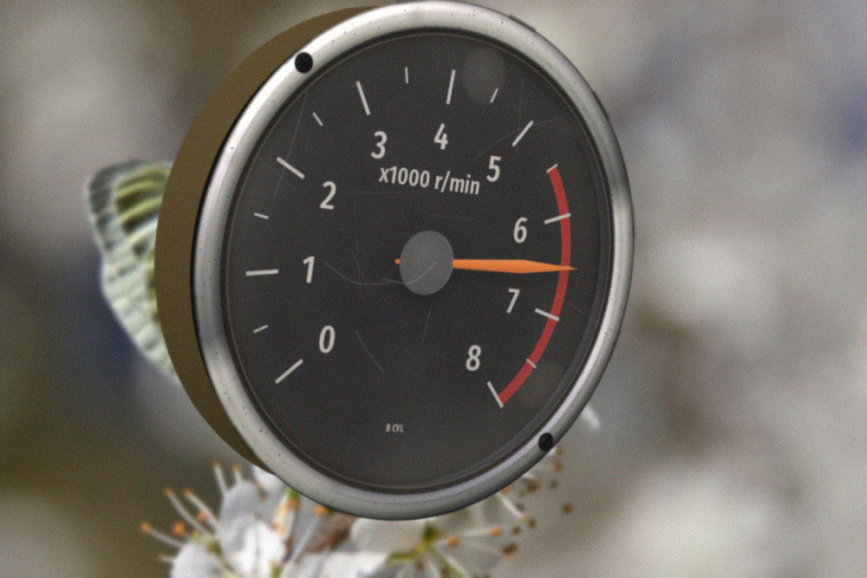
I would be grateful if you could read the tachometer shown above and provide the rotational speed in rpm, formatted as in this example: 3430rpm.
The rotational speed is 6500rpm
